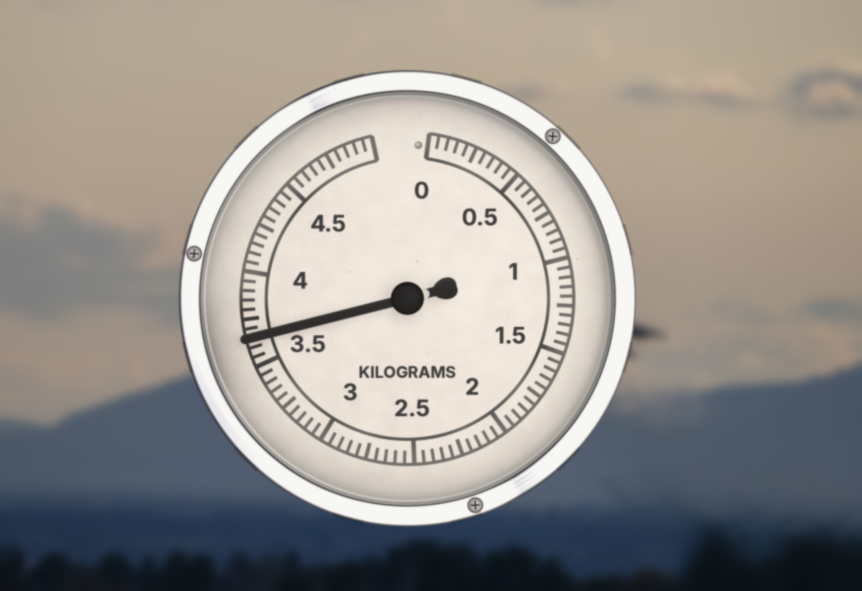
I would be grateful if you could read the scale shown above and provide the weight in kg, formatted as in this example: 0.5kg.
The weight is 3.65kg
